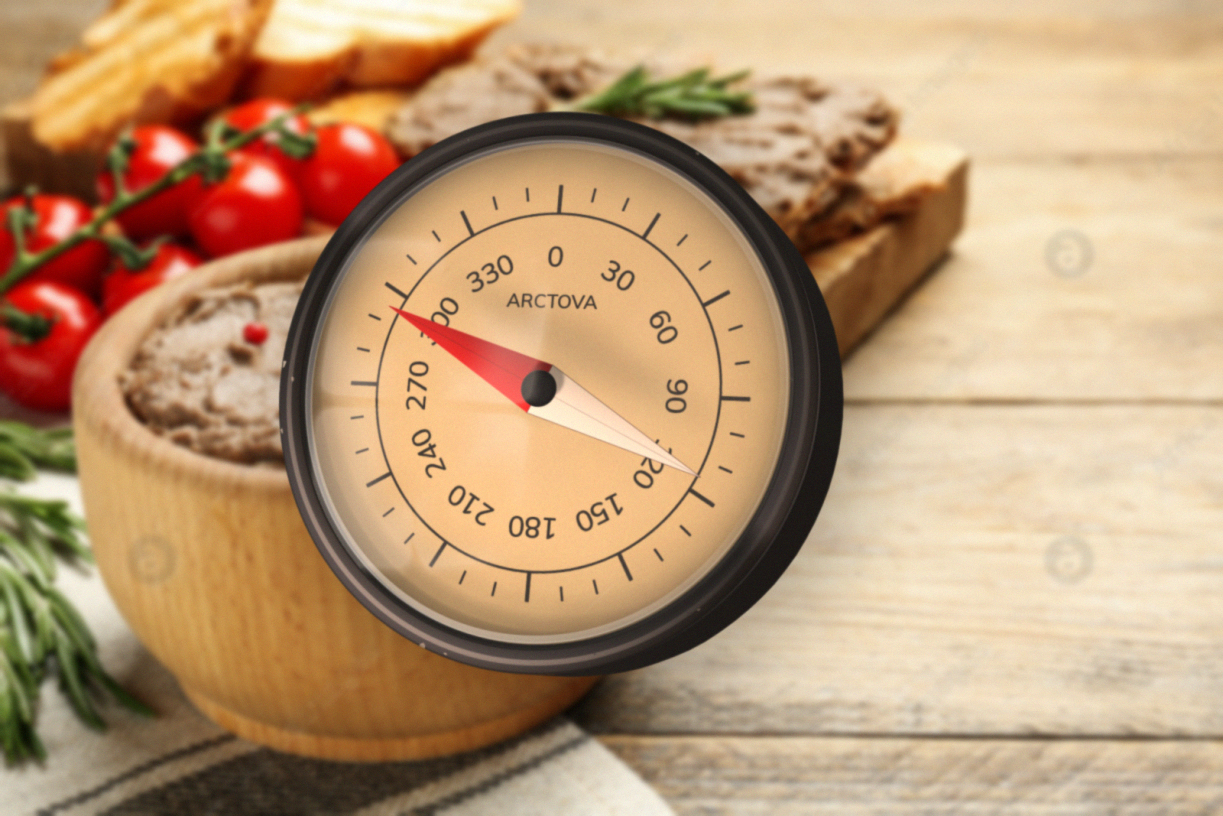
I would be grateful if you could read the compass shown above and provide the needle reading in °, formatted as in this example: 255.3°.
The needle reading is 295°
